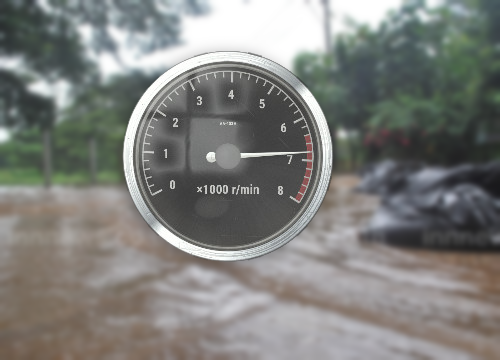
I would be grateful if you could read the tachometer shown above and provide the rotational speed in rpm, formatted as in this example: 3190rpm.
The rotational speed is 6800rpm
